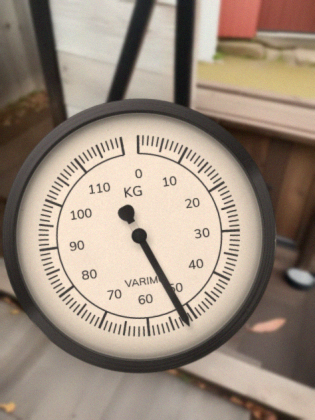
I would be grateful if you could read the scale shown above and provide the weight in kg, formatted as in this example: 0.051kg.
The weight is 52kg
